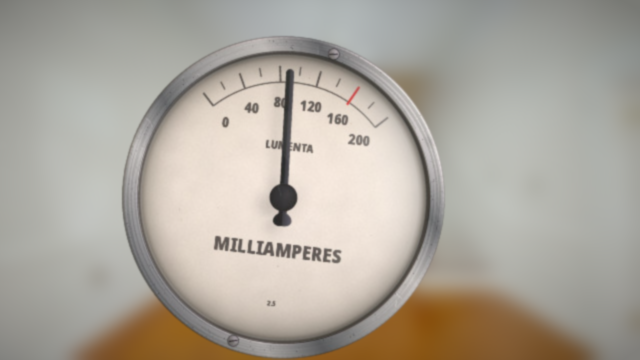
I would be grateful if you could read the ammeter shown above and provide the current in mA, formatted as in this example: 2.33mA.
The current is 90mA
